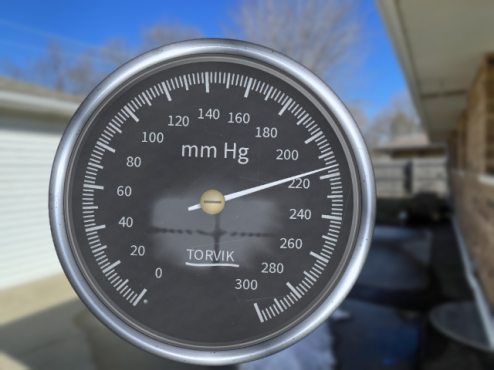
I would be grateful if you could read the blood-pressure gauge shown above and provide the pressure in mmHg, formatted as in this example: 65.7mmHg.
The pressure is 216mmHg
